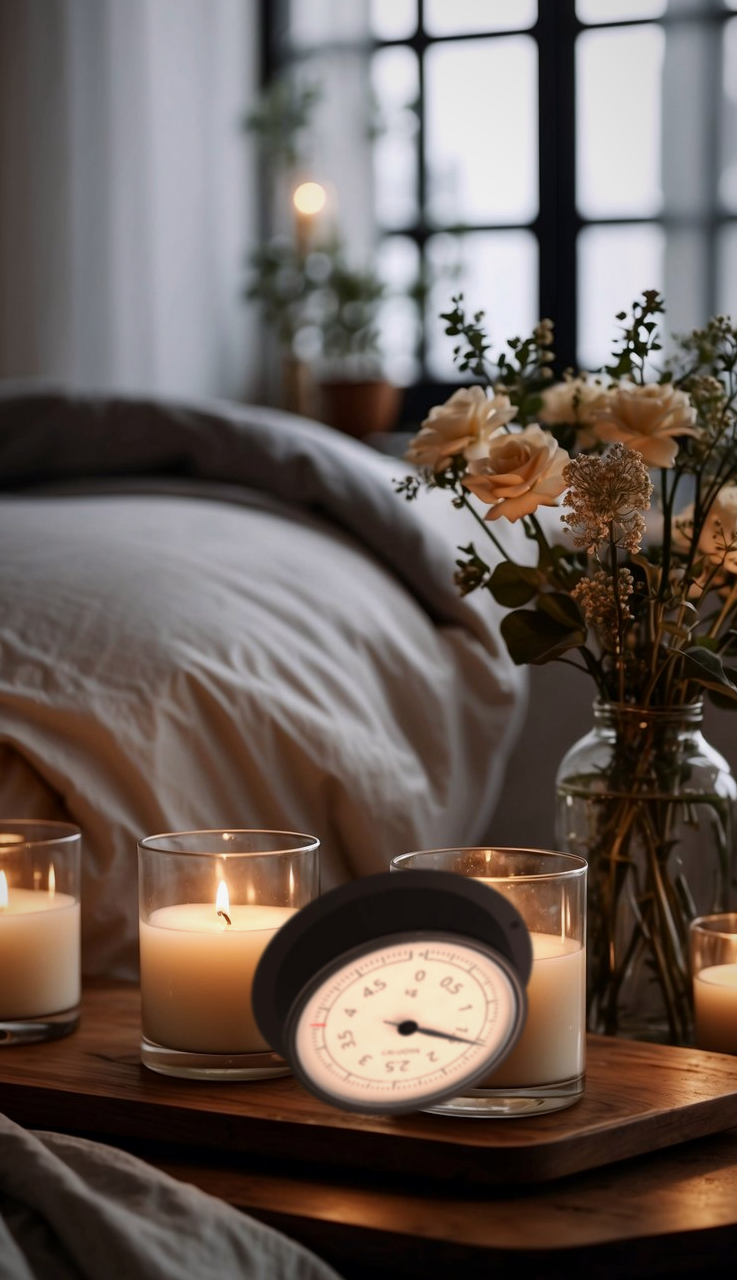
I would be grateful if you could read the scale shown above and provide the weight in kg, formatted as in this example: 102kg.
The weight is 1.5kg
